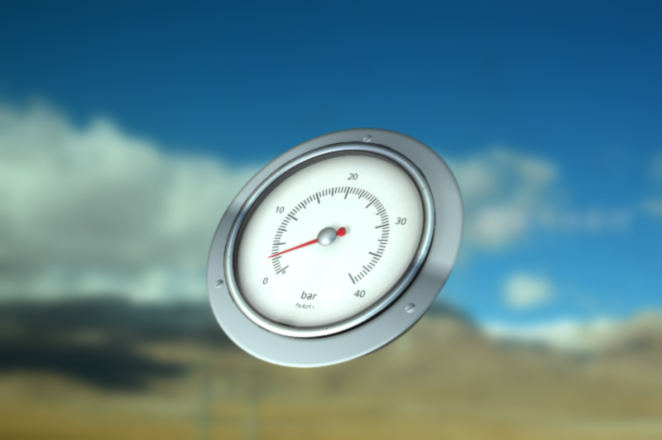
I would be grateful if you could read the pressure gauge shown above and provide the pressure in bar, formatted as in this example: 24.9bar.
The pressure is 2.5bar
